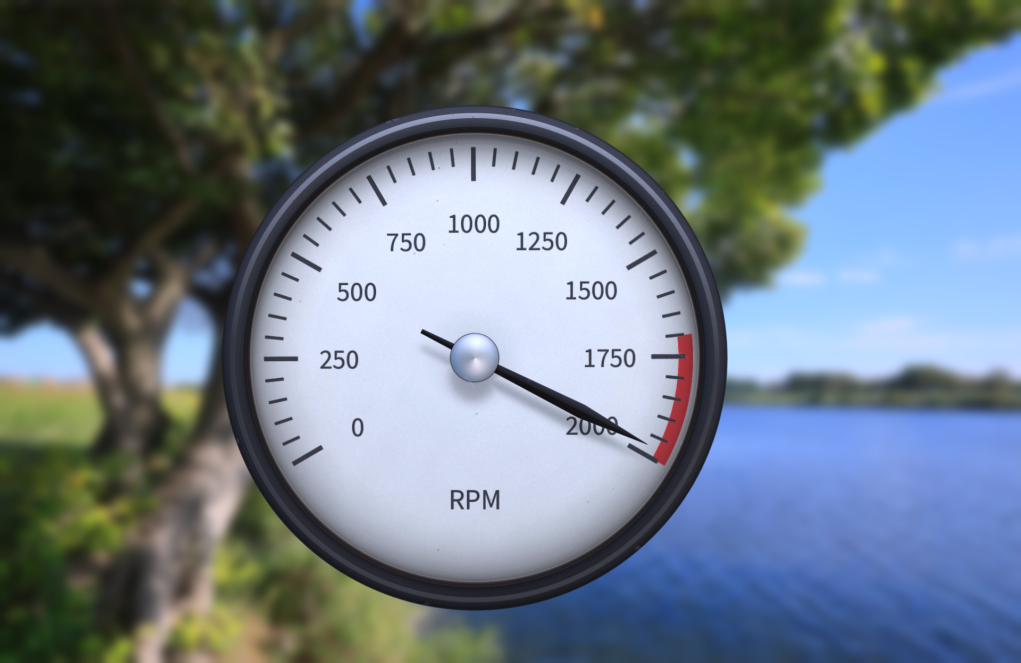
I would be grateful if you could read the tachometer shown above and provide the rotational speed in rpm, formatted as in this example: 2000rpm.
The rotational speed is 1975rpm
